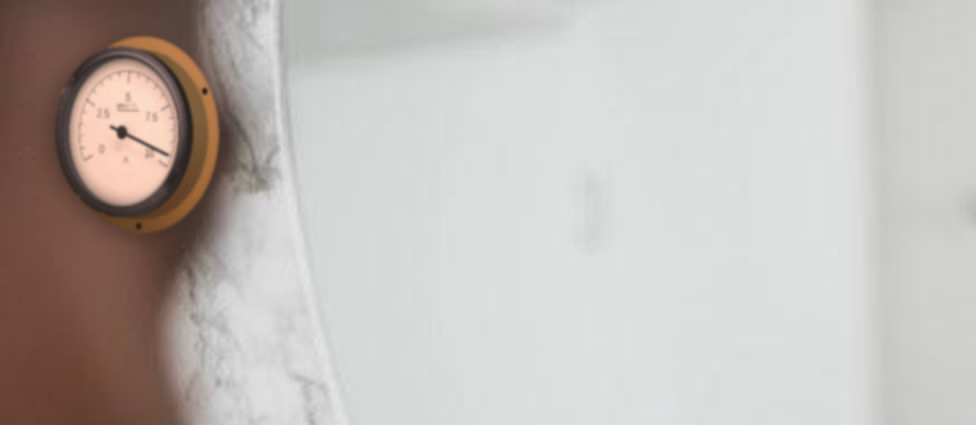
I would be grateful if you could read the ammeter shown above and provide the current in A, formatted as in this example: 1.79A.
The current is 9.5A
